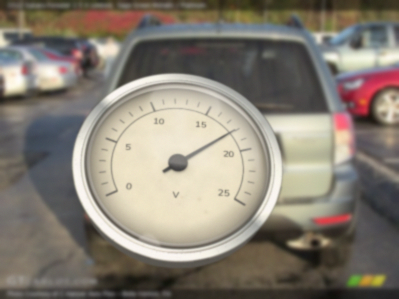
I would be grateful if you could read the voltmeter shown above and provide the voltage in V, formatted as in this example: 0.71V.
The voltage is 18V
